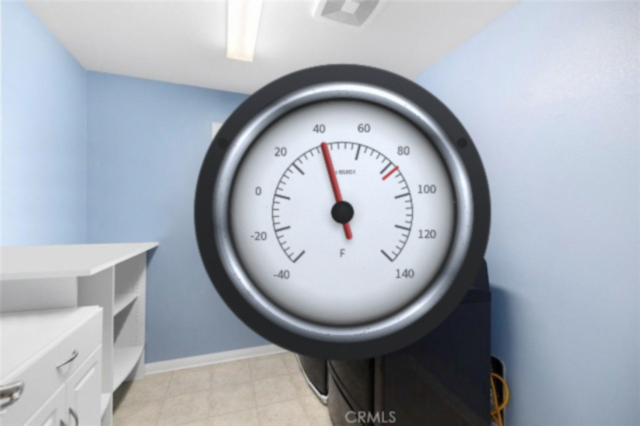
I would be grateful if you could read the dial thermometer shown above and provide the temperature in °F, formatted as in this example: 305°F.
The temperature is 40°F
